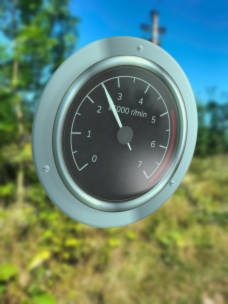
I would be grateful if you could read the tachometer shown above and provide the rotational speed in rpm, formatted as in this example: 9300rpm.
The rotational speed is 2500rpm
